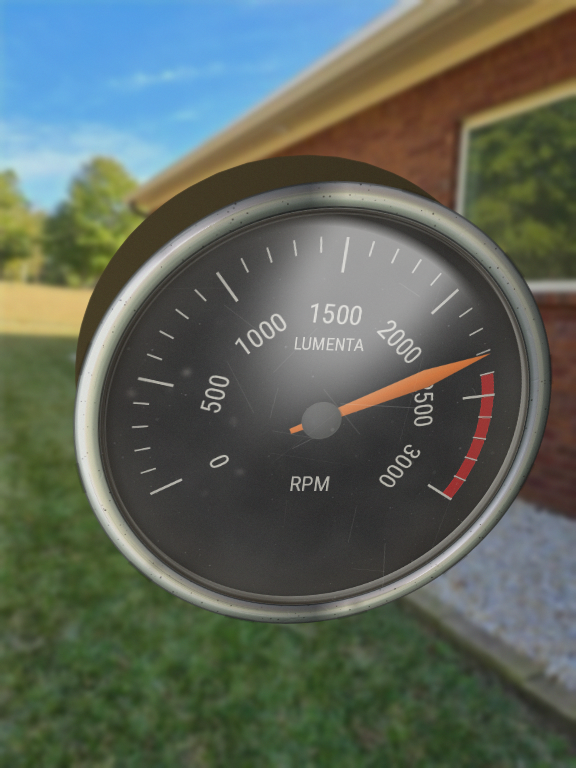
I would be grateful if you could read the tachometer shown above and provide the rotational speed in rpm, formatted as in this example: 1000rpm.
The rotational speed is 2300rpm
